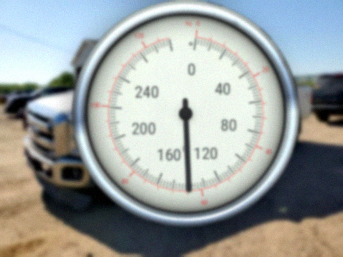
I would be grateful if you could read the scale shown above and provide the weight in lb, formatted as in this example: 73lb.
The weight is 140lb
